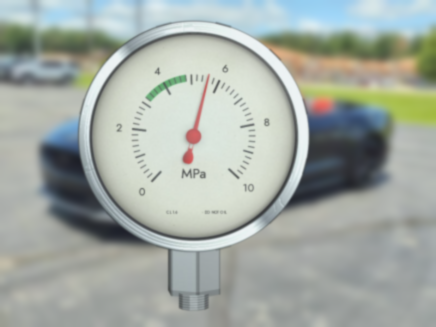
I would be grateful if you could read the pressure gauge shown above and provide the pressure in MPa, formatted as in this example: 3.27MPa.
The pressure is 5.6MPa
